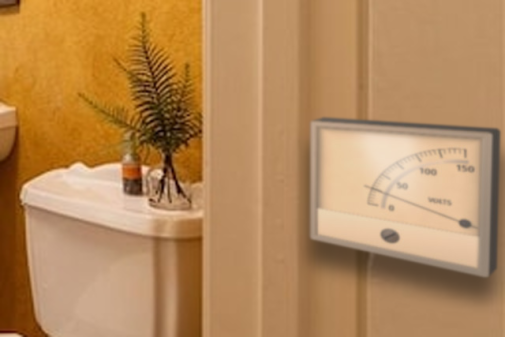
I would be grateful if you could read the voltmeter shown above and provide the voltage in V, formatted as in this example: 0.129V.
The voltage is 25V
